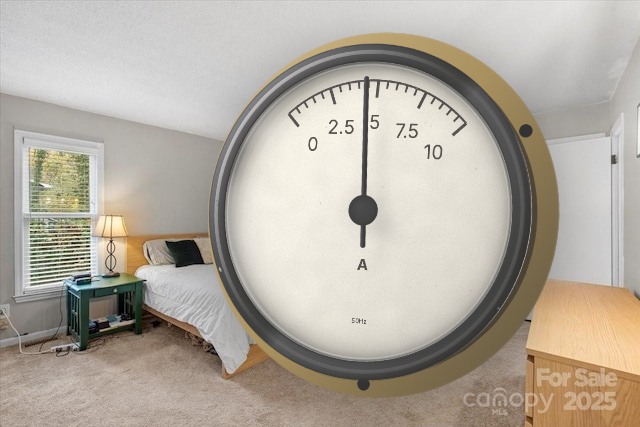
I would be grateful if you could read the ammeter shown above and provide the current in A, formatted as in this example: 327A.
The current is 4.5A
